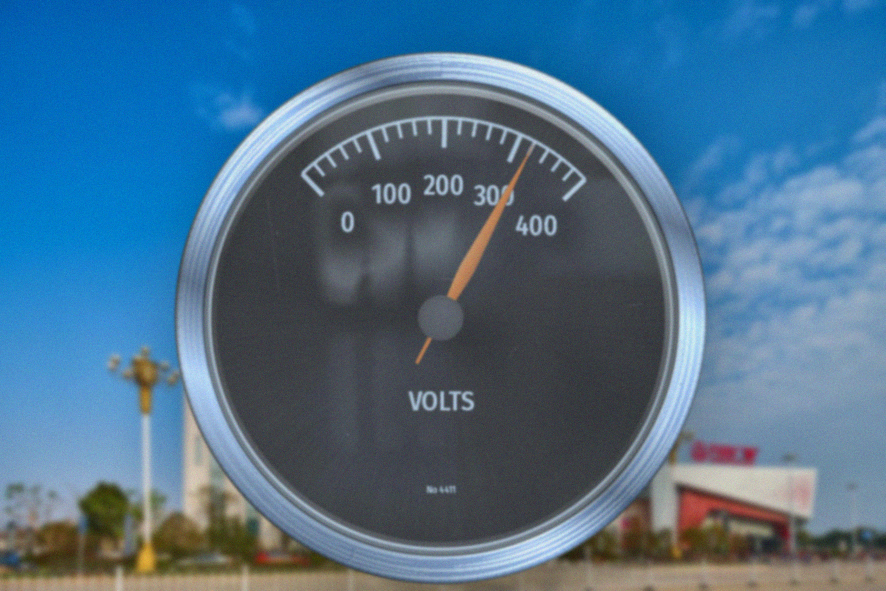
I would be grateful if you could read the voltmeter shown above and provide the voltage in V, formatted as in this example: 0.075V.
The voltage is 320V
